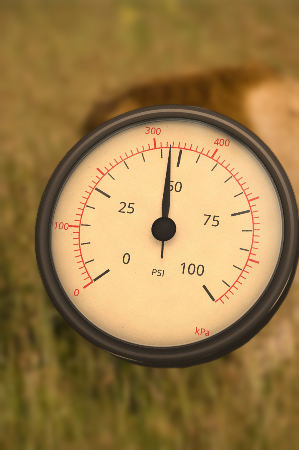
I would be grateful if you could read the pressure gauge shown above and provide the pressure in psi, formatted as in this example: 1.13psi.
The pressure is 47.5psi
